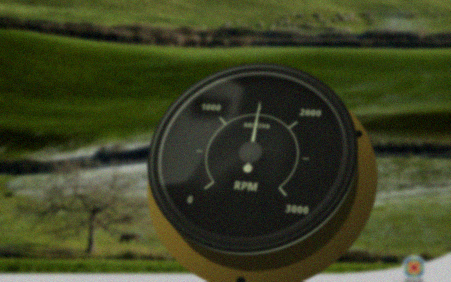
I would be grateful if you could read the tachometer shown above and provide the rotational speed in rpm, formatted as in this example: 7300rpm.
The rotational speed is 1500rpm
